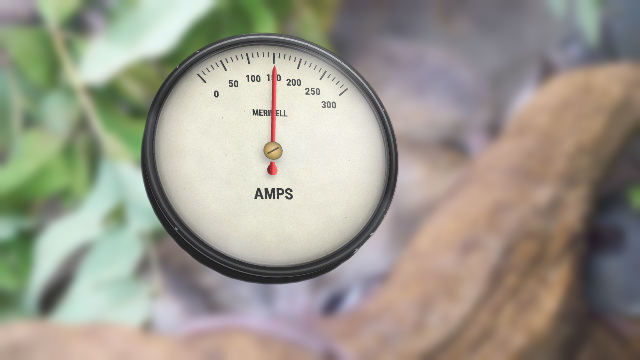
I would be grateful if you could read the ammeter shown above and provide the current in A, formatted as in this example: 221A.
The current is 150A
